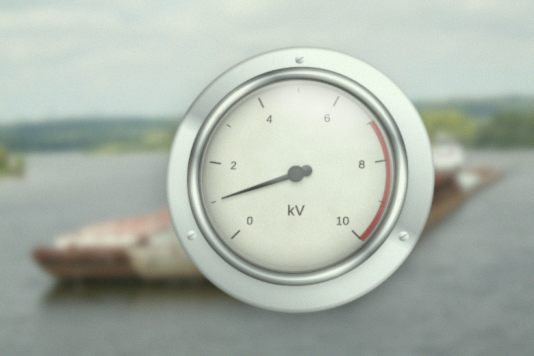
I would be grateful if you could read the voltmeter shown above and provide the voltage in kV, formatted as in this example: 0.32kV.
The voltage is 1kV
